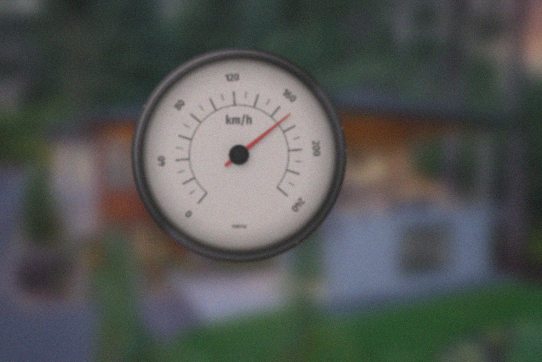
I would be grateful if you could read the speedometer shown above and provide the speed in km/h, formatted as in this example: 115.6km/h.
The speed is 170km/h
